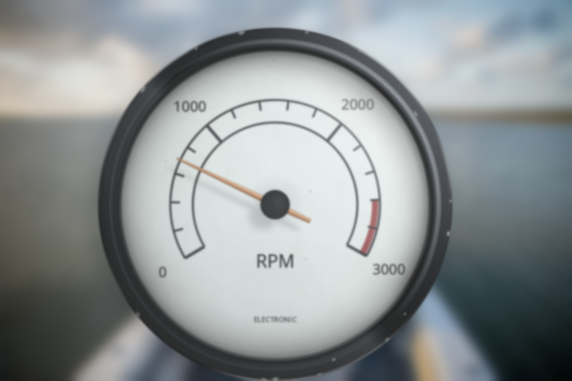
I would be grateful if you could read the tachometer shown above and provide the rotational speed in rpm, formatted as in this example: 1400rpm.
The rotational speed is 700rpm
